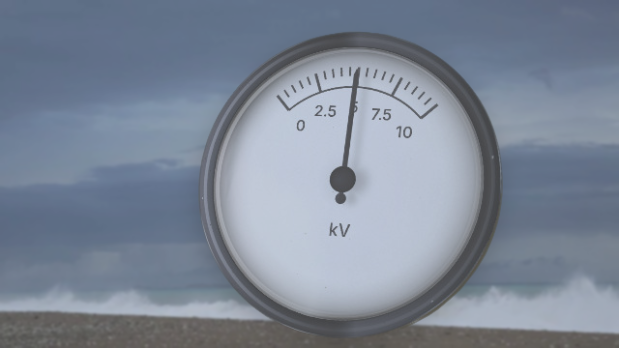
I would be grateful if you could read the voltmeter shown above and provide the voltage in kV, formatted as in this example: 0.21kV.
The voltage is 5kV
